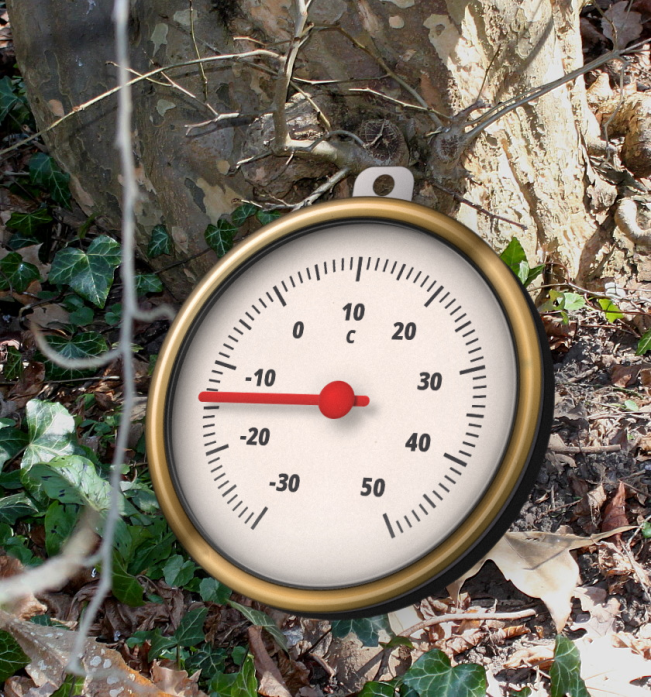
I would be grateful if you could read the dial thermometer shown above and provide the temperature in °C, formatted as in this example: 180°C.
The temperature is -14°C
